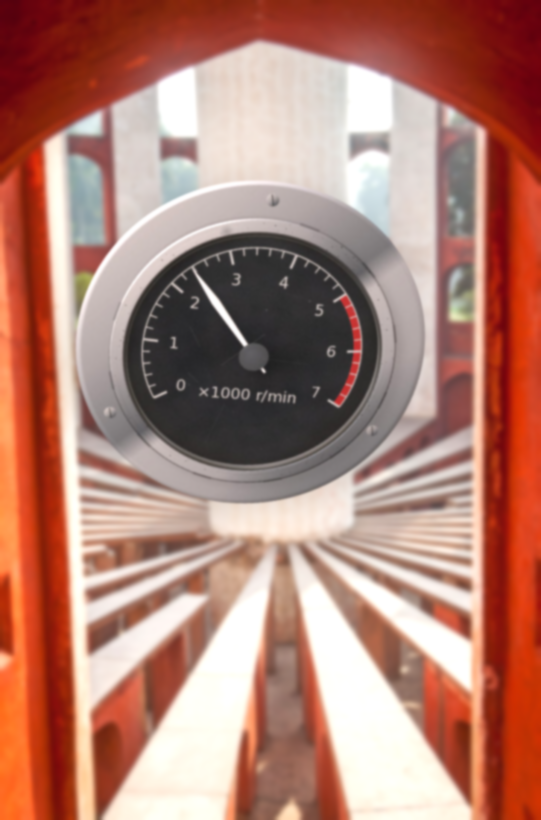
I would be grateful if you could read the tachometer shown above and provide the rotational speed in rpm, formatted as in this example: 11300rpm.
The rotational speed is 2400rpm
